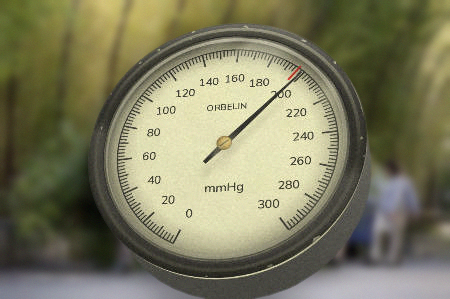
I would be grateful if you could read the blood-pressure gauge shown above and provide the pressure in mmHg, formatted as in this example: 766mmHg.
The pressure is 200mmHg
